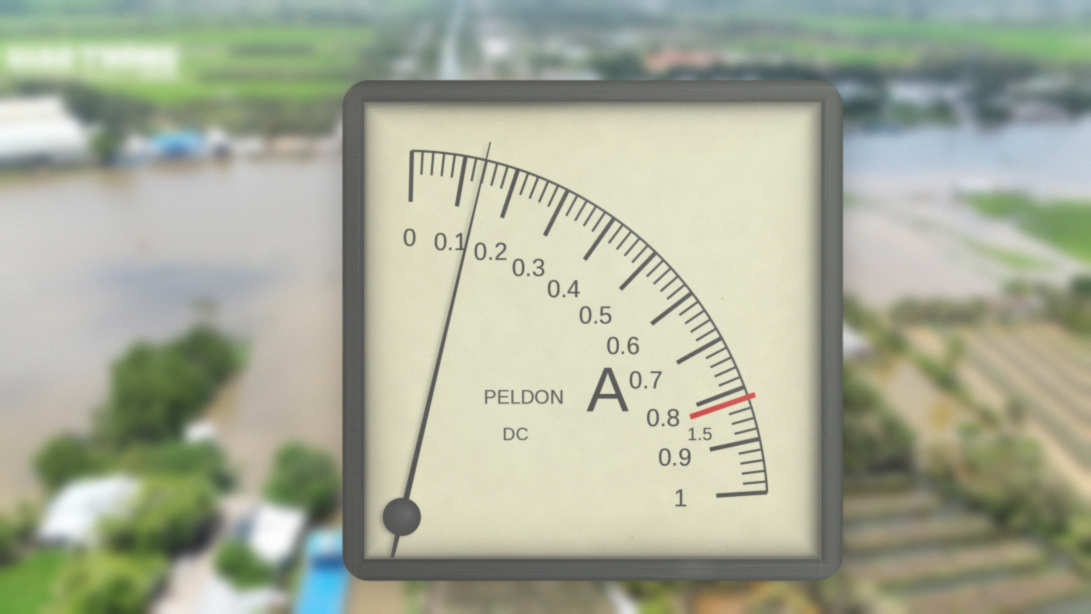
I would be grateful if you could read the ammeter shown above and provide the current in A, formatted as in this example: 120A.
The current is 0.14A
